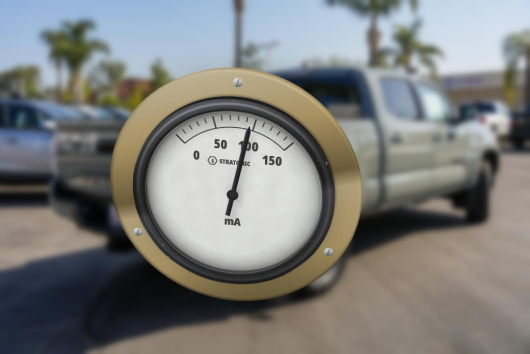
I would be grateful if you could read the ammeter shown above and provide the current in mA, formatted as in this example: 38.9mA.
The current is 95mA
